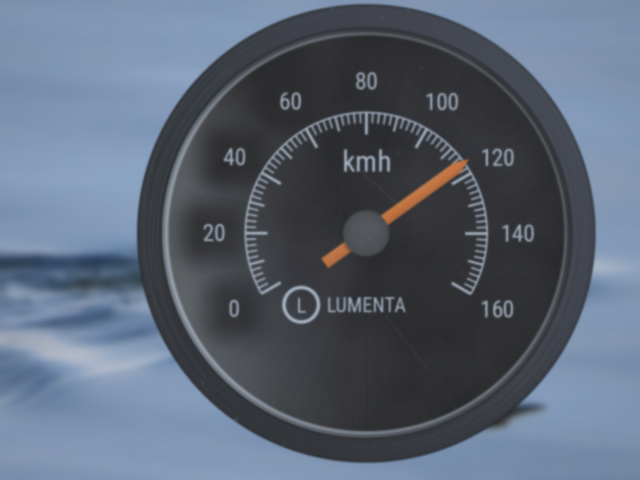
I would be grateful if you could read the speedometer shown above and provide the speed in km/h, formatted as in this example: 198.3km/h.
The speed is 116km/h
